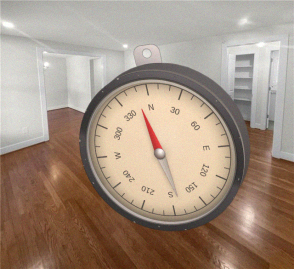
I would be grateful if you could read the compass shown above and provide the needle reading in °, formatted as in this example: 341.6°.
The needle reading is 350°
